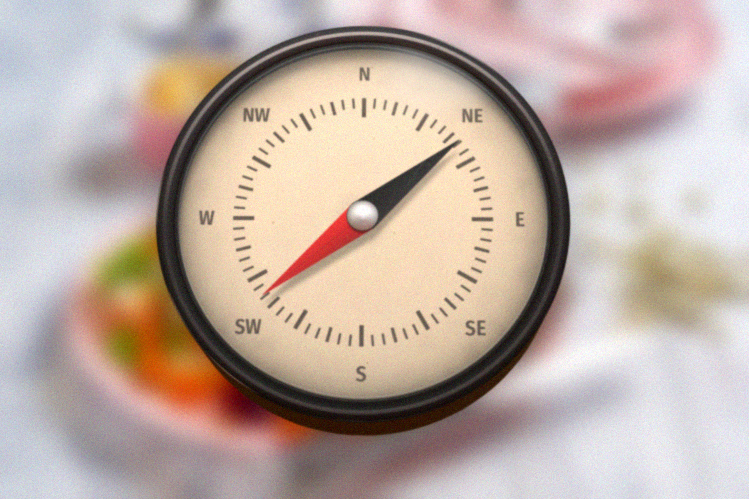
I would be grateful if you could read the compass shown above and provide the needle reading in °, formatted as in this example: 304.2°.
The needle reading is 230°
